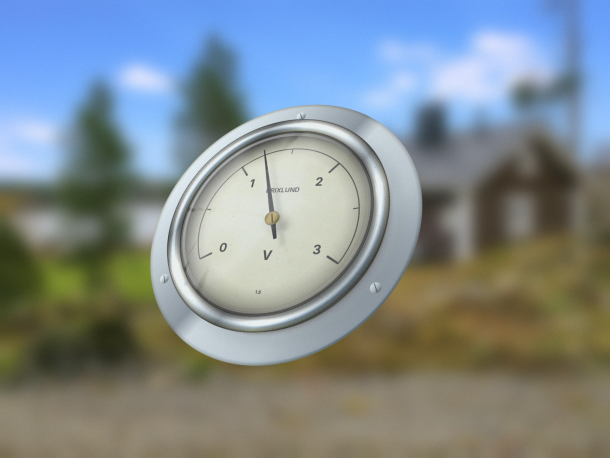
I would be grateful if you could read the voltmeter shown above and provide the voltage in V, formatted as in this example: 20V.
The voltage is 1.25V
